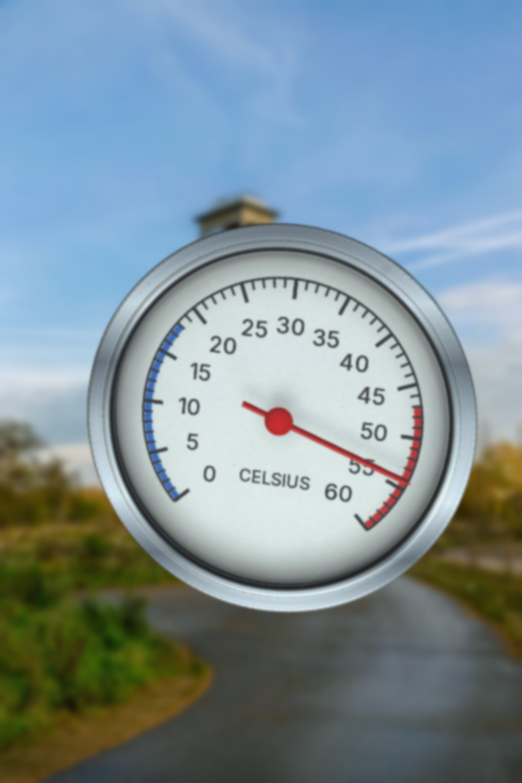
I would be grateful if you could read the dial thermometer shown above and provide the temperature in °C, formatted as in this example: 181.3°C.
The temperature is 54°C
